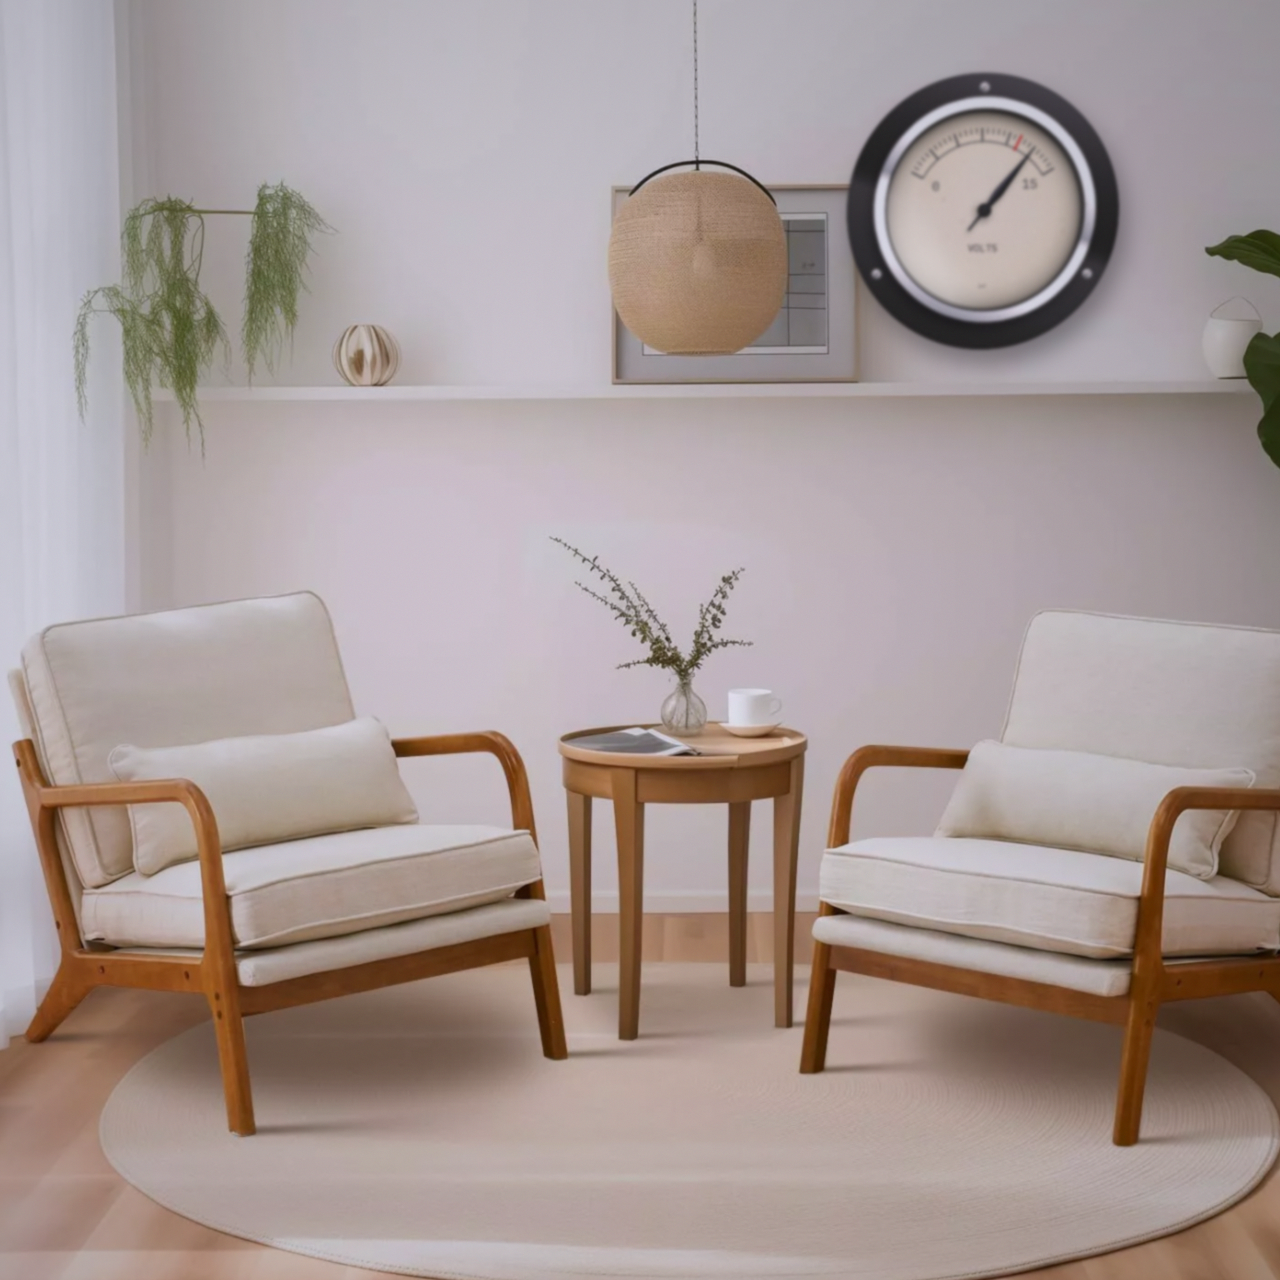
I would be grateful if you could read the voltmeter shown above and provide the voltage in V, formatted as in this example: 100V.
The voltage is 12.5V
